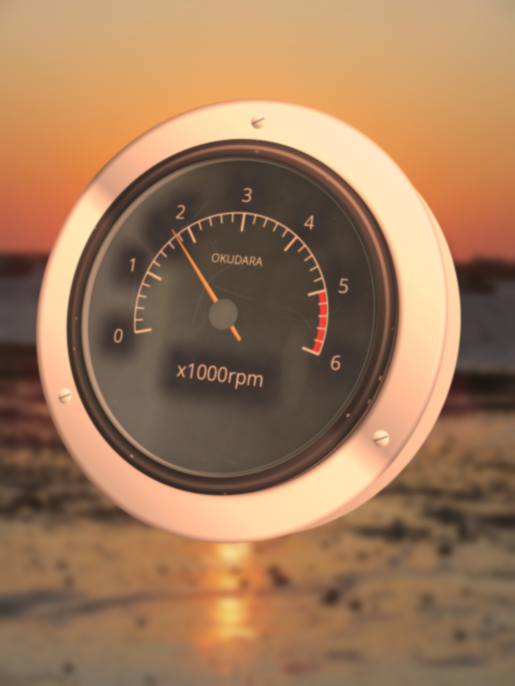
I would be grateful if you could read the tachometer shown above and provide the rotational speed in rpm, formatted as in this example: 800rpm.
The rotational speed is 1800rpm
